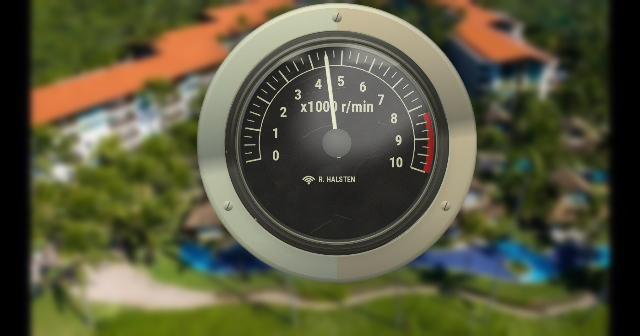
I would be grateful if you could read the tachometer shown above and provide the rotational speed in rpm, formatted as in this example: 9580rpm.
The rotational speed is 4500rpm
